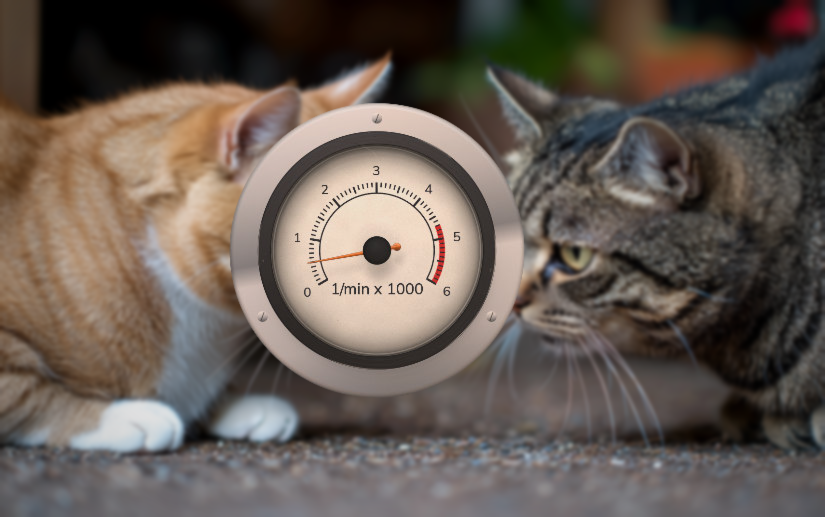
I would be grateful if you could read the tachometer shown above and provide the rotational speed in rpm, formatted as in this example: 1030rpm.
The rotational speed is 500rpm
